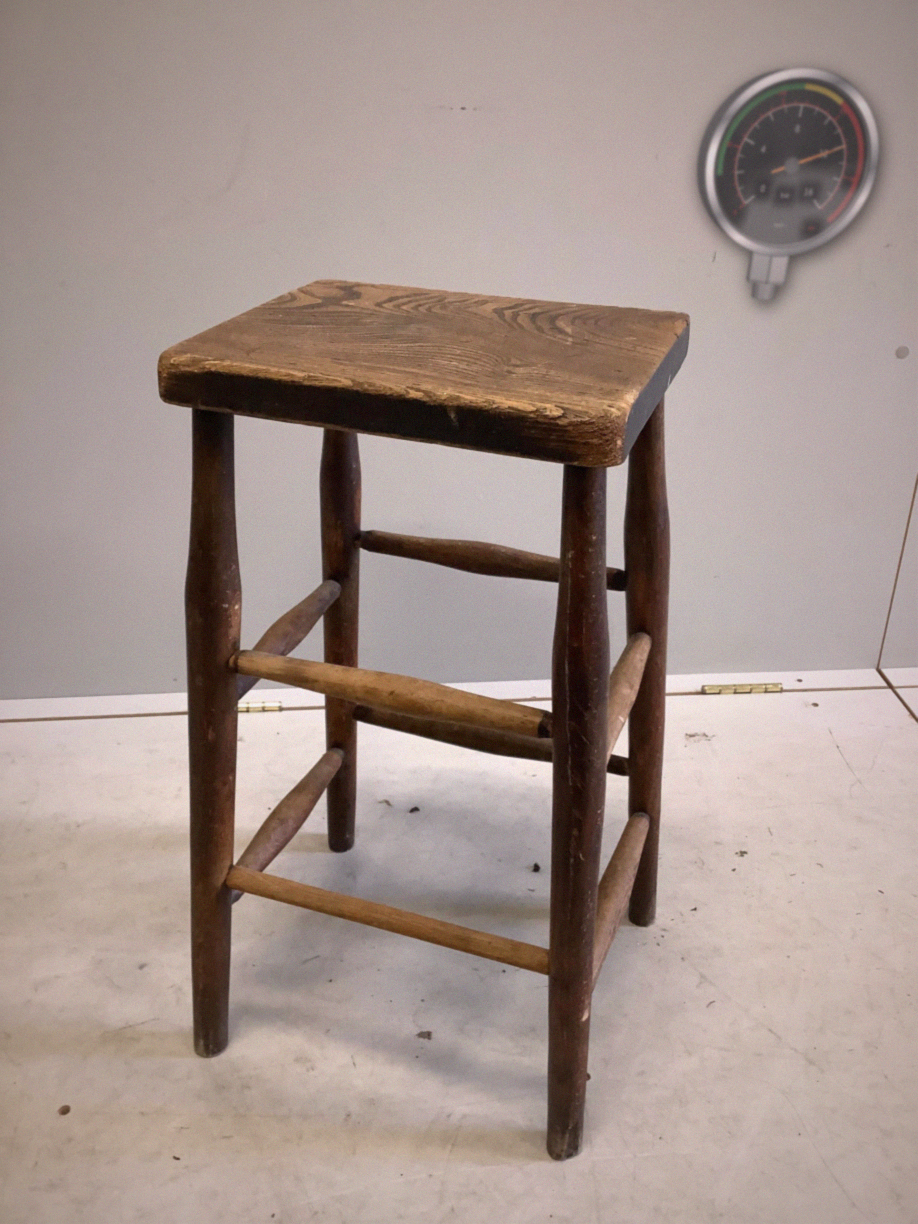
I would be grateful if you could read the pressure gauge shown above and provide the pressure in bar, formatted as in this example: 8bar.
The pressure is 12bar
